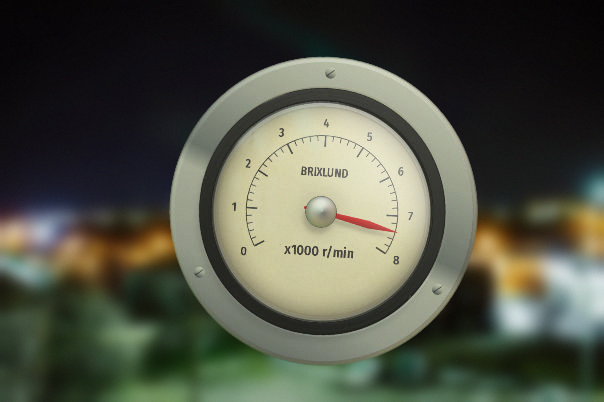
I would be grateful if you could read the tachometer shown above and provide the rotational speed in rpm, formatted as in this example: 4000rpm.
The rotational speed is 7400rpm
